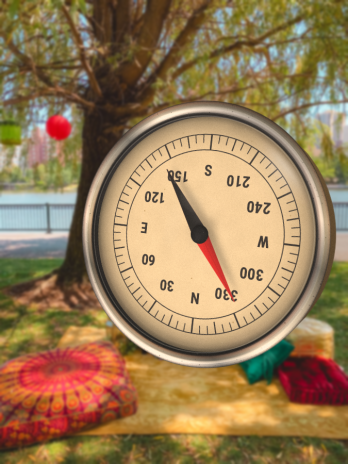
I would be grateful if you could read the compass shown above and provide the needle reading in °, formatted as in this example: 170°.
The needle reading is 325°
